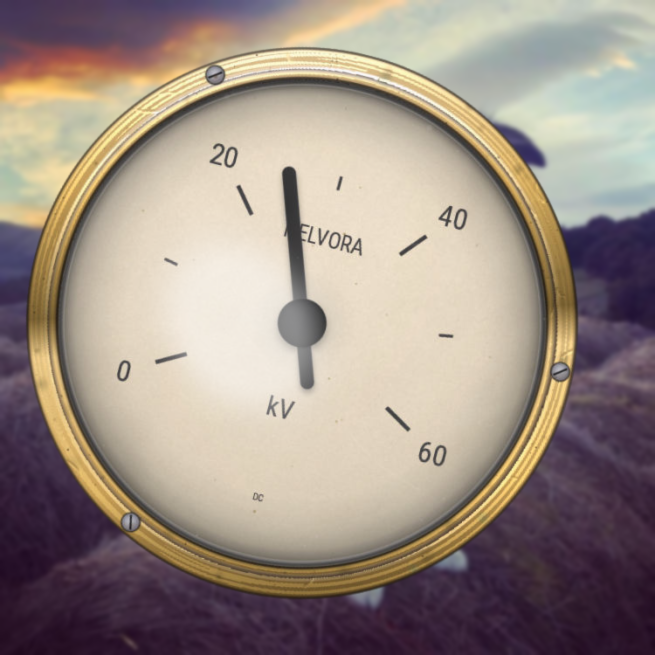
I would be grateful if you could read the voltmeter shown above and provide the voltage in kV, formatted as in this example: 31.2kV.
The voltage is 25kV
